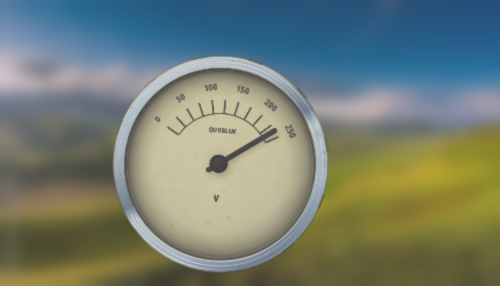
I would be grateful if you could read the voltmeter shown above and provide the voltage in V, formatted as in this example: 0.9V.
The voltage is 237.5V
